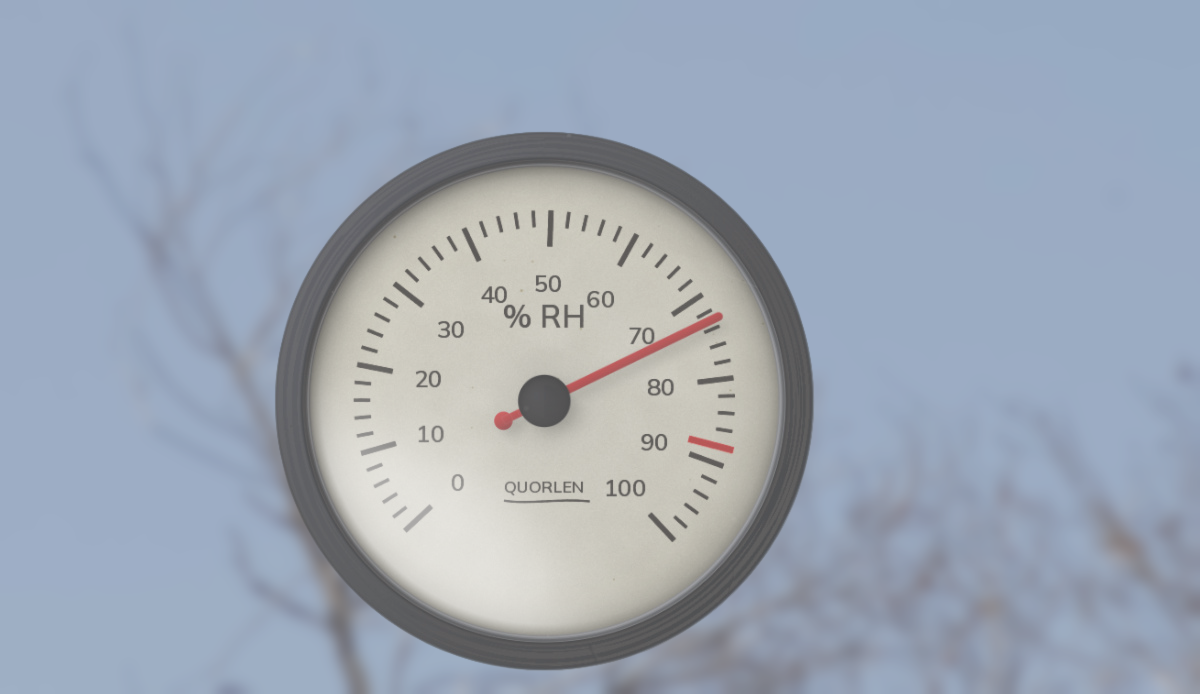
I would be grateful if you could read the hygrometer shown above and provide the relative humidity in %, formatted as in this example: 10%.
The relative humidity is 73%
